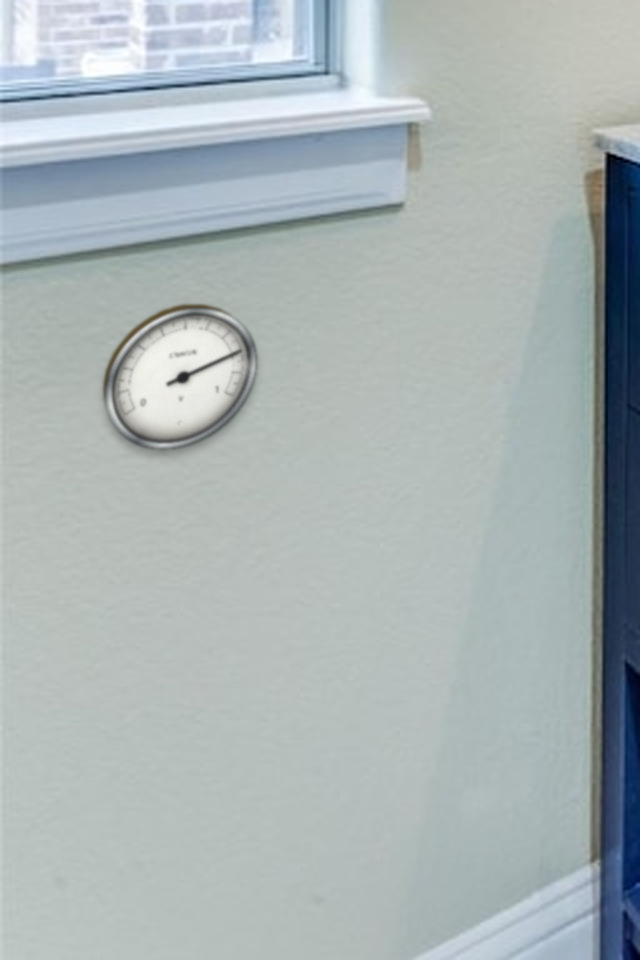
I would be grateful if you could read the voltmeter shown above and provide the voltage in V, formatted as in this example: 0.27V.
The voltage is 0.8V
